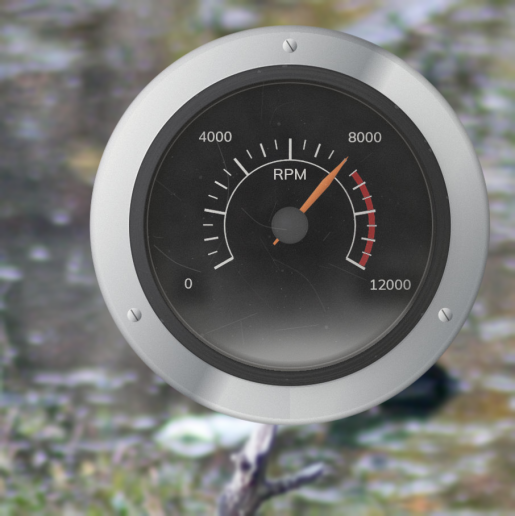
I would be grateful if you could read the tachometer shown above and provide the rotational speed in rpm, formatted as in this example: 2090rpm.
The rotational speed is 8000rpm
